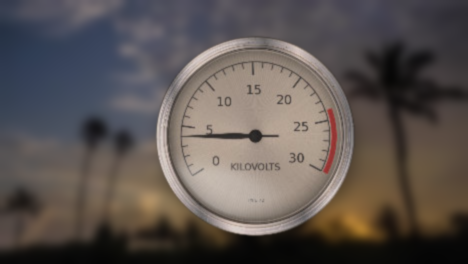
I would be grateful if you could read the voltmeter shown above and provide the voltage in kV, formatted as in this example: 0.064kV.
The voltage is 4kV
